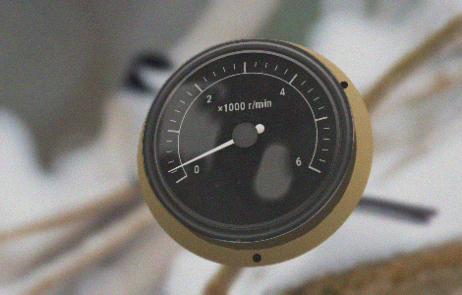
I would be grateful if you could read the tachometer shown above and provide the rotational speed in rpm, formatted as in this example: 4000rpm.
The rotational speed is 200rpm
